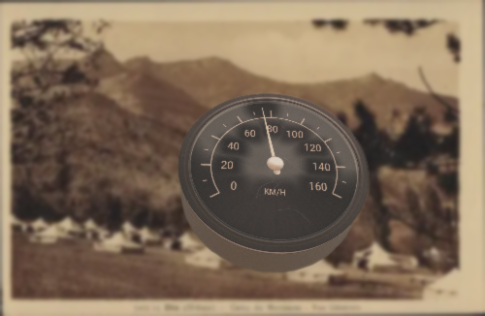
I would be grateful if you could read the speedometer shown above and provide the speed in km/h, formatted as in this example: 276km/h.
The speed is 75km/h
